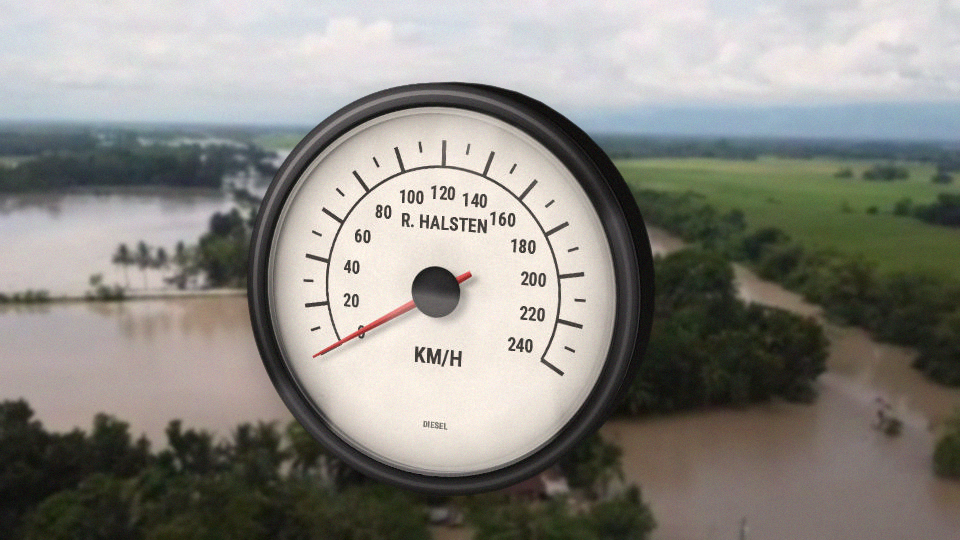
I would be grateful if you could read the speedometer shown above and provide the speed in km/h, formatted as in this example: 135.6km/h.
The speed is 0km/h
